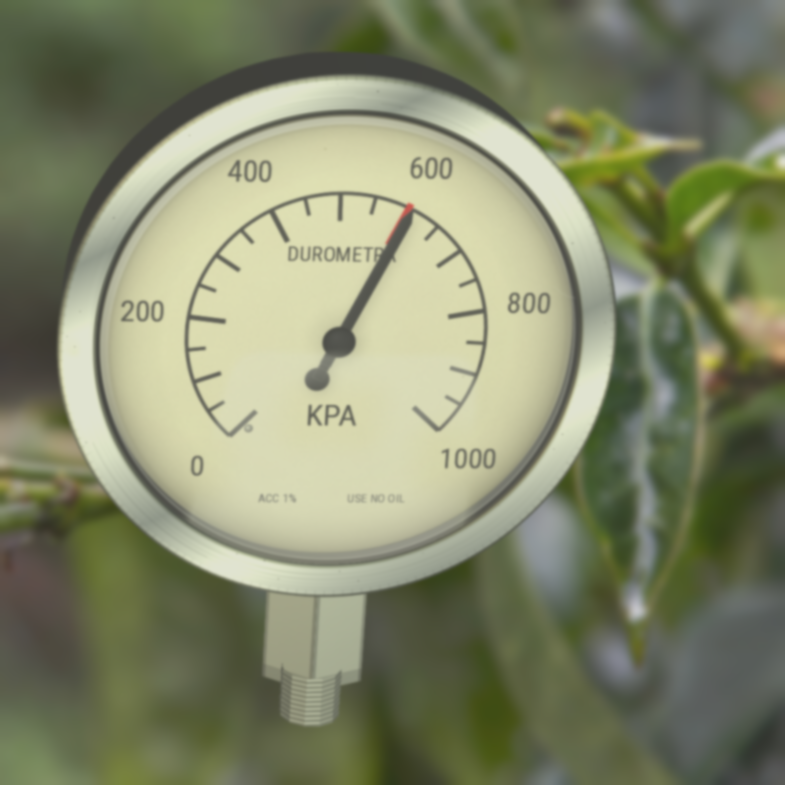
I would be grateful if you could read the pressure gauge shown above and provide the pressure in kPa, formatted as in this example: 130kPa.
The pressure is 600kPa
